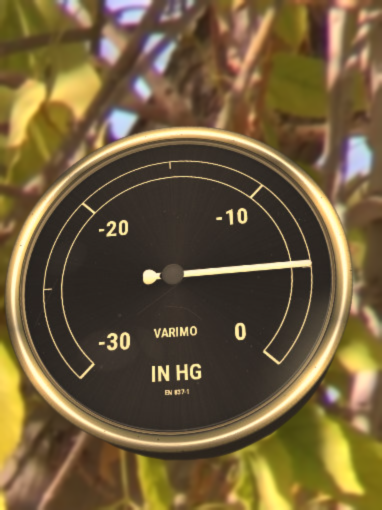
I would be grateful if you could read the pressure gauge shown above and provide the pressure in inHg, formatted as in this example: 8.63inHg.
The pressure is -5inHg
